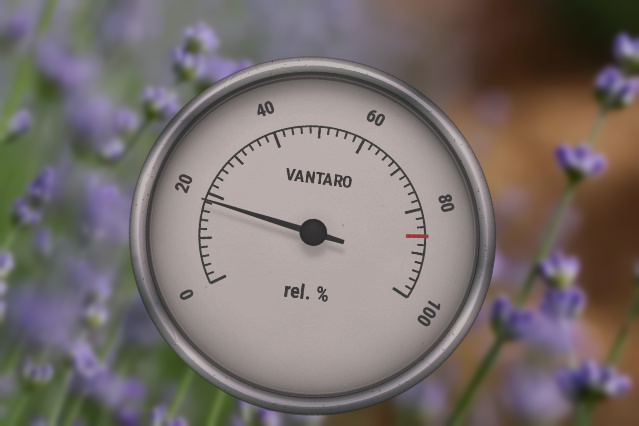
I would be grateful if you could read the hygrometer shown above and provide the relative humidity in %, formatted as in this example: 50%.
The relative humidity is 18%
